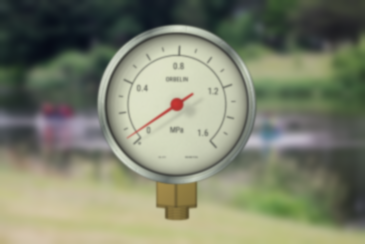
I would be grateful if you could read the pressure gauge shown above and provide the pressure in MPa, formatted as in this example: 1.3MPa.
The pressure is 0.05MPa
